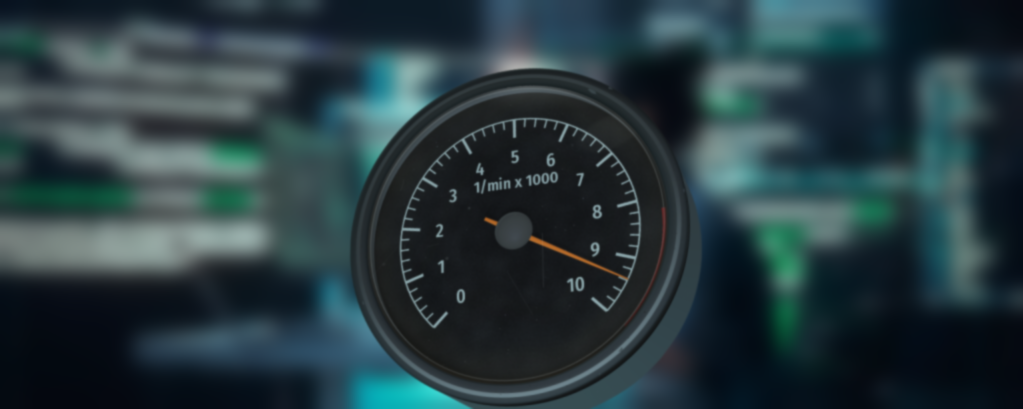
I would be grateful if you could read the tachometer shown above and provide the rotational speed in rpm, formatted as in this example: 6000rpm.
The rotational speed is 9400rpm
